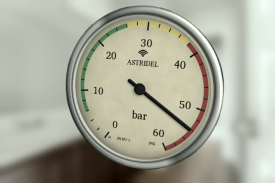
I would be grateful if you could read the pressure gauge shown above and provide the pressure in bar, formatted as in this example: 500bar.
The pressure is 54bar
